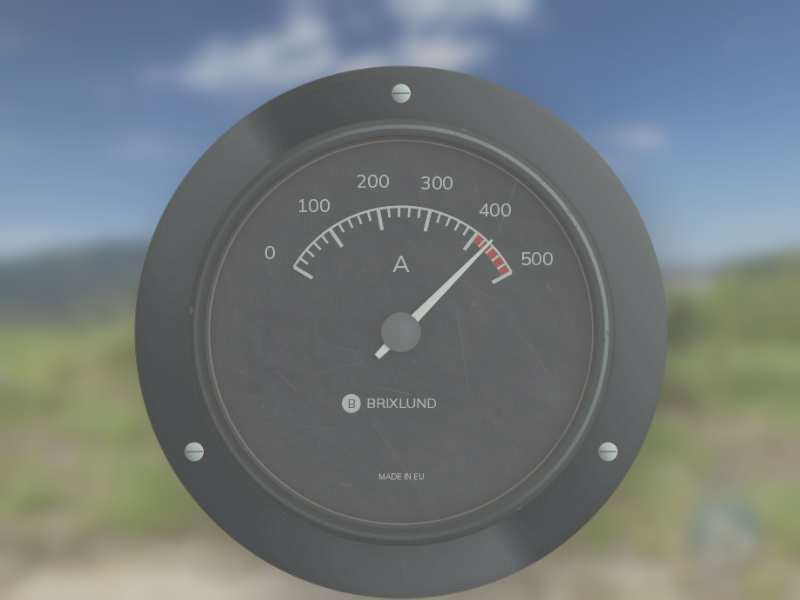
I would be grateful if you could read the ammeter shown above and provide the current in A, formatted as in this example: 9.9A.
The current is 430A
